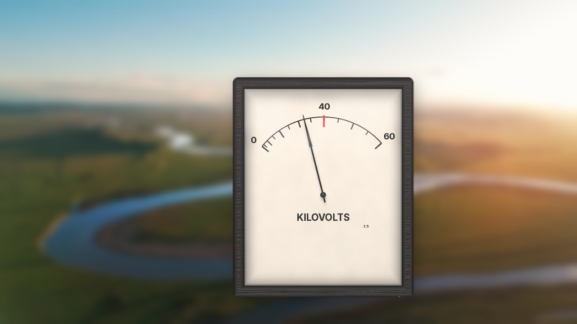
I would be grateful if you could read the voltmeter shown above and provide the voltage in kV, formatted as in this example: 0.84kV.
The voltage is 32.5kV
